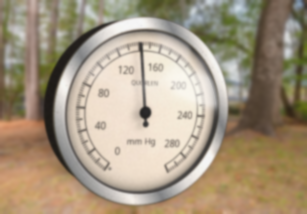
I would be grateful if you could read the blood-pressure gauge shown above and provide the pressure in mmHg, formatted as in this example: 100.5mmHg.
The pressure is 140mmHg
